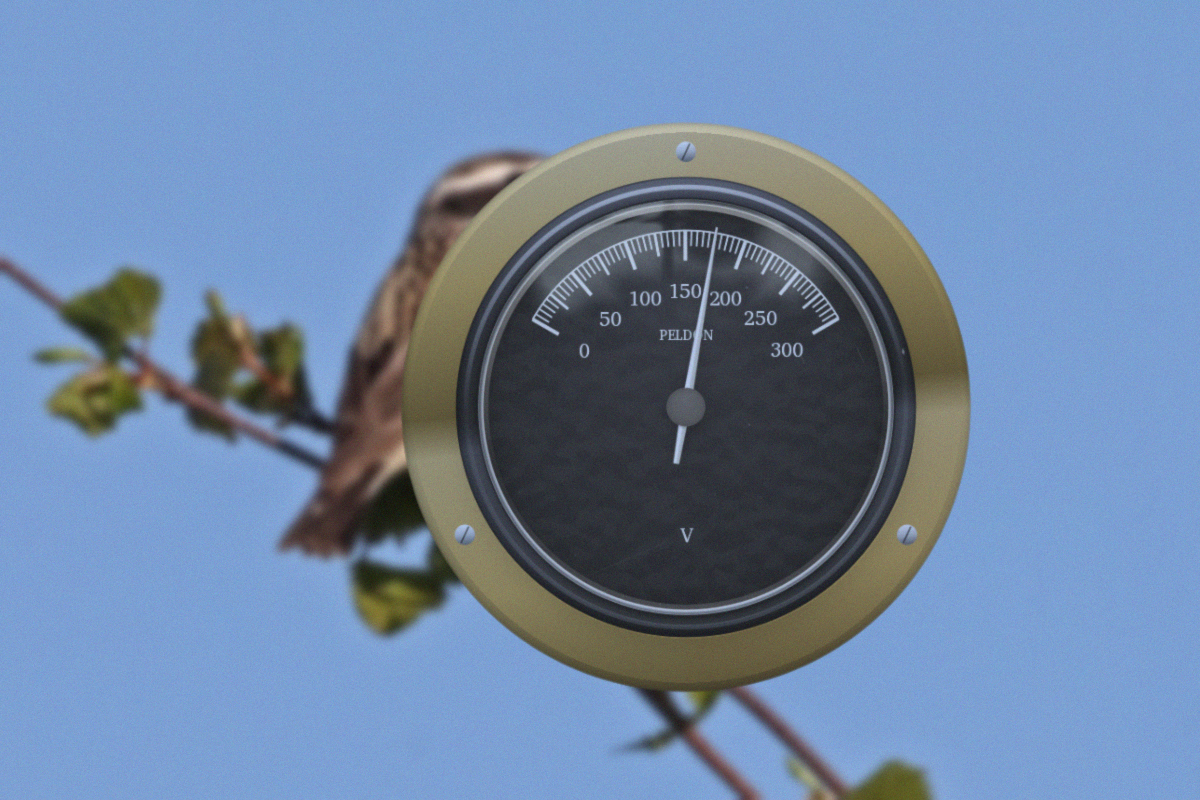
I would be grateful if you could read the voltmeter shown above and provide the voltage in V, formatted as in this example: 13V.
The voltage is 175V
